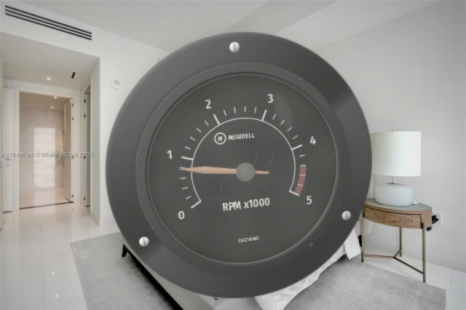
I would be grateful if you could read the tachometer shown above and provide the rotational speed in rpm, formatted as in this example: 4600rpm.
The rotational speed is 800rpm
